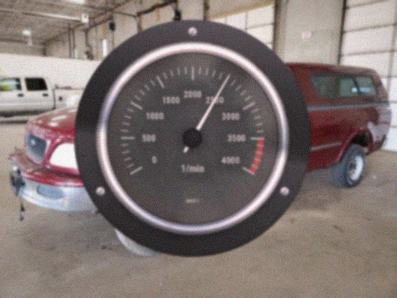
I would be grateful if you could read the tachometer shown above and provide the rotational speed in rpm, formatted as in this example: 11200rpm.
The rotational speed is 2500rpm
